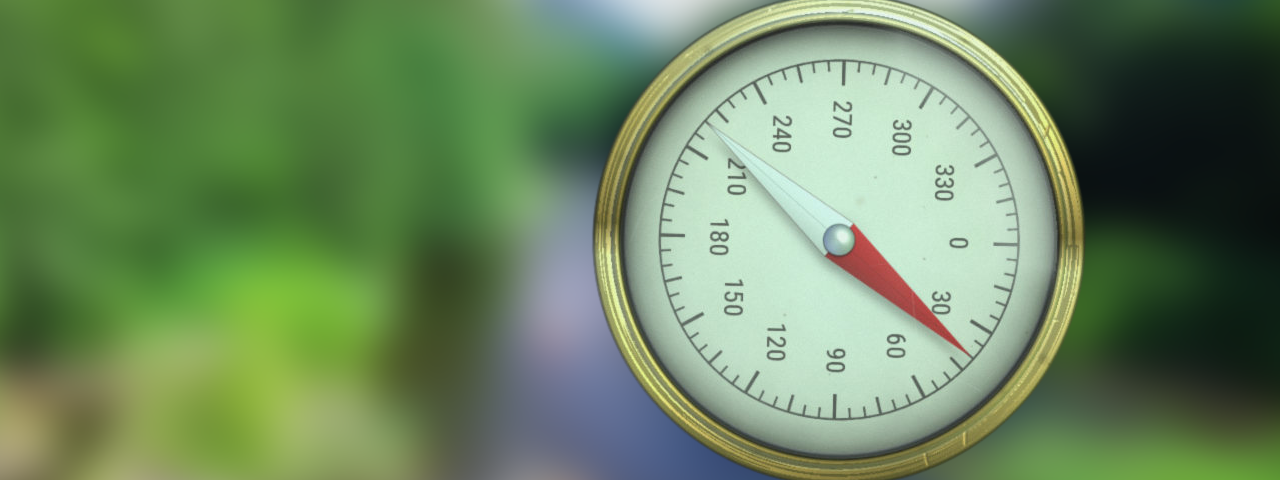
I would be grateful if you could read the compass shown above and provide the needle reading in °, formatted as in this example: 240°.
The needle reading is 40°
